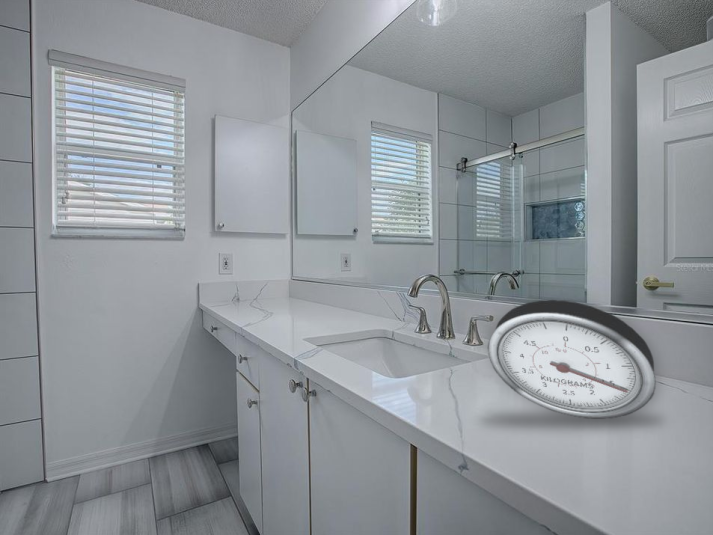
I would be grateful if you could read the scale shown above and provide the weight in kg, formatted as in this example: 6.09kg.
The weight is 1.5kg
